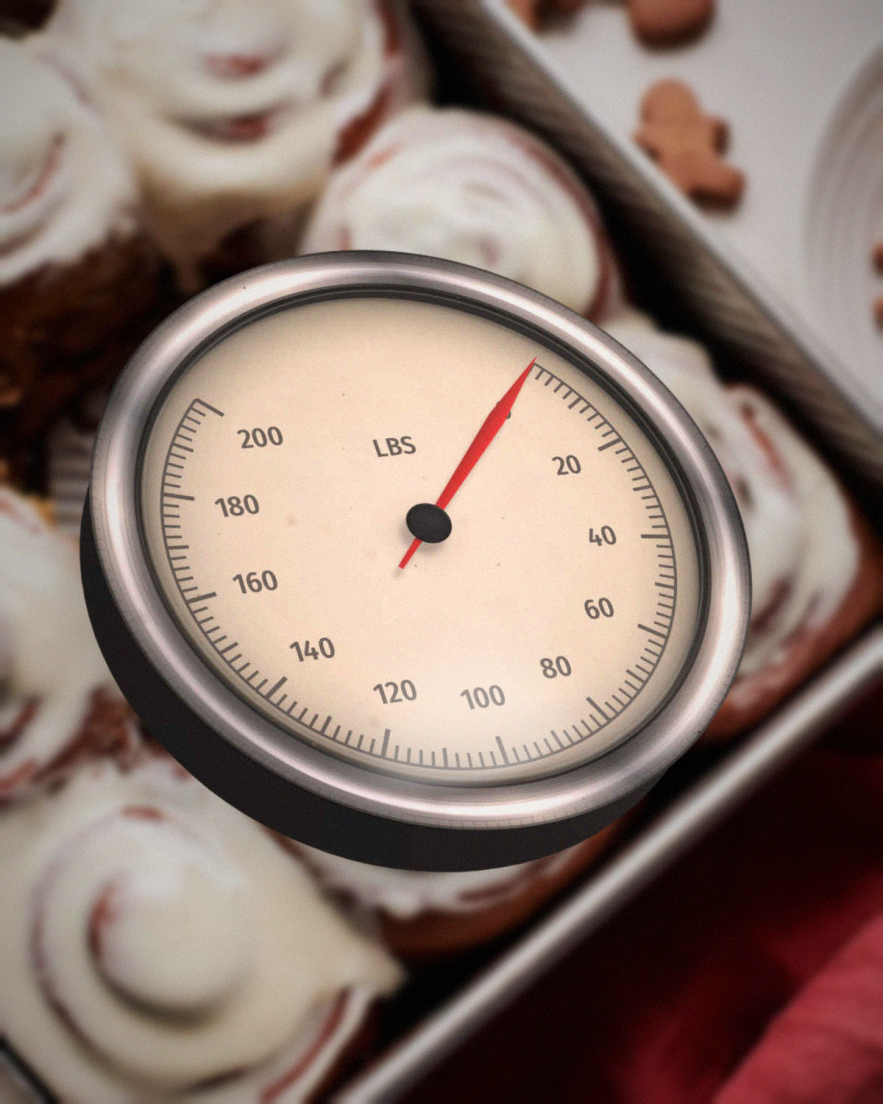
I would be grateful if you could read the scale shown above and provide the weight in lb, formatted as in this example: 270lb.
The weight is 0lb
